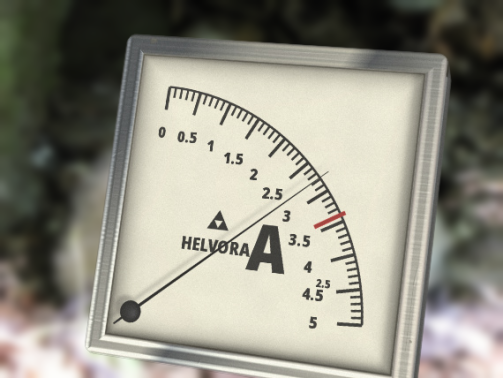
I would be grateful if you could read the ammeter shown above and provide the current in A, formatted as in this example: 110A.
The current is 2.8A
